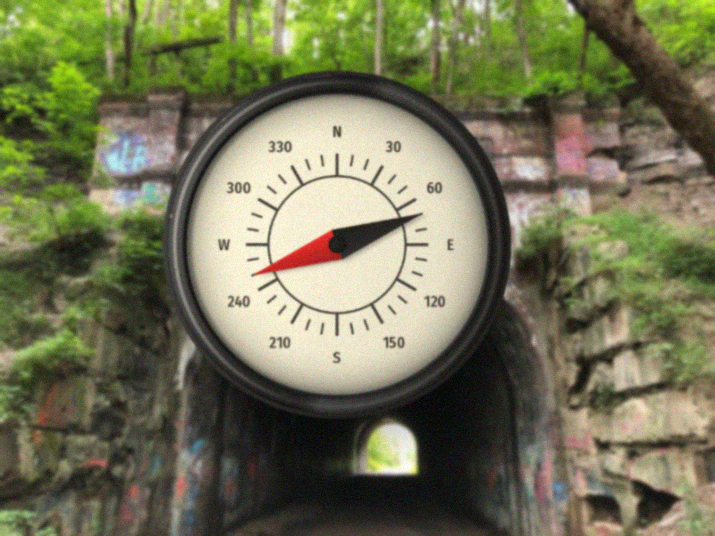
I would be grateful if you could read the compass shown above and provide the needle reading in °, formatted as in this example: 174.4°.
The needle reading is 250°
